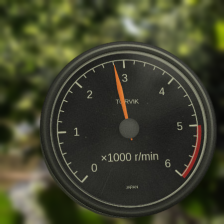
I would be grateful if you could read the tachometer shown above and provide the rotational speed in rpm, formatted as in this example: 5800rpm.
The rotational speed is 2800rpm
